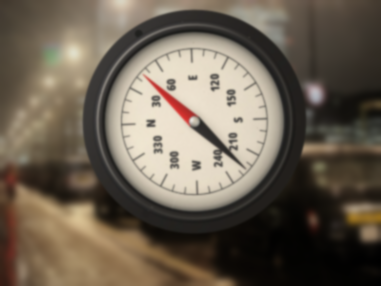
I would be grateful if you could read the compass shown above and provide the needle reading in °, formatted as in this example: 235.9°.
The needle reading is 45°
